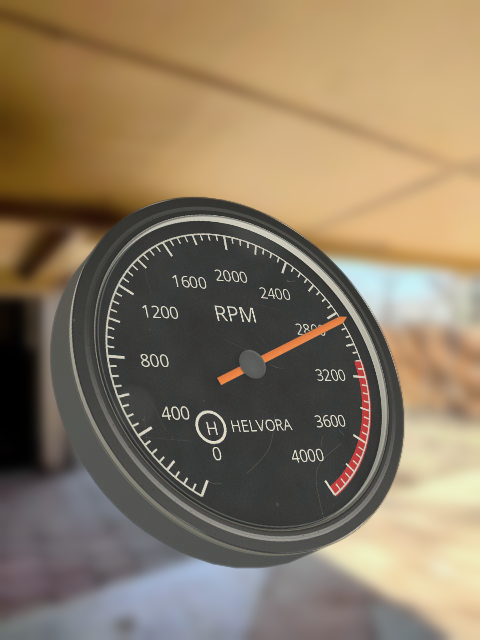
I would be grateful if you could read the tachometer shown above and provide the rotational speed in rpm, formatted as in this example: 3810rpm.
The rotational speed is 2850rpm
